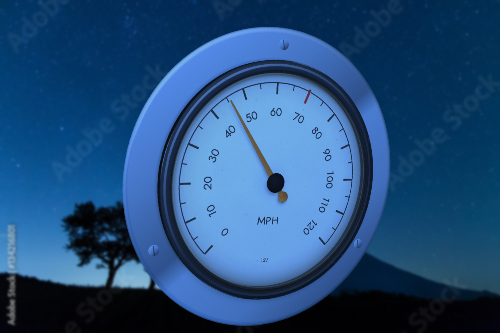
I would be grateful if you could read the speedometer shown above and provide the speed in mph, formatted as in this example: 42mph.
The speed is 45mph
